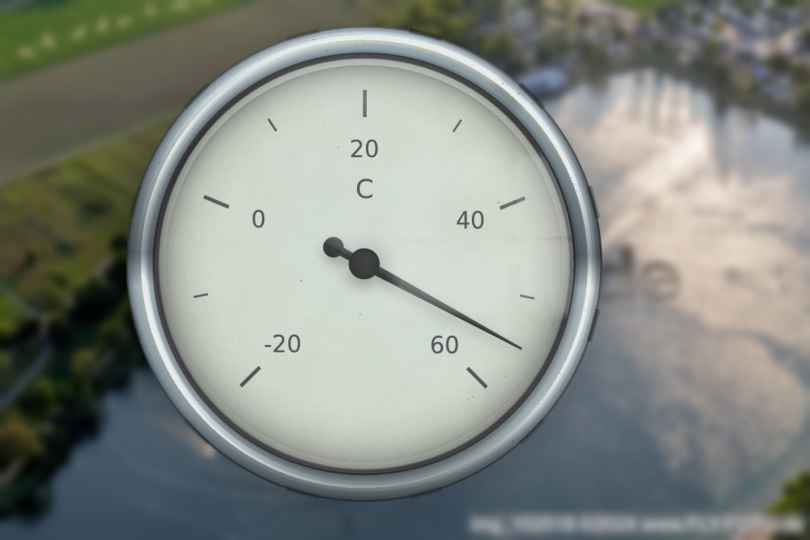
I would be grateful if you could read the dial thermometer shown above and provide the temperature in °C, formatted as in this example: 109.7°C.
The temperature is 55°C
